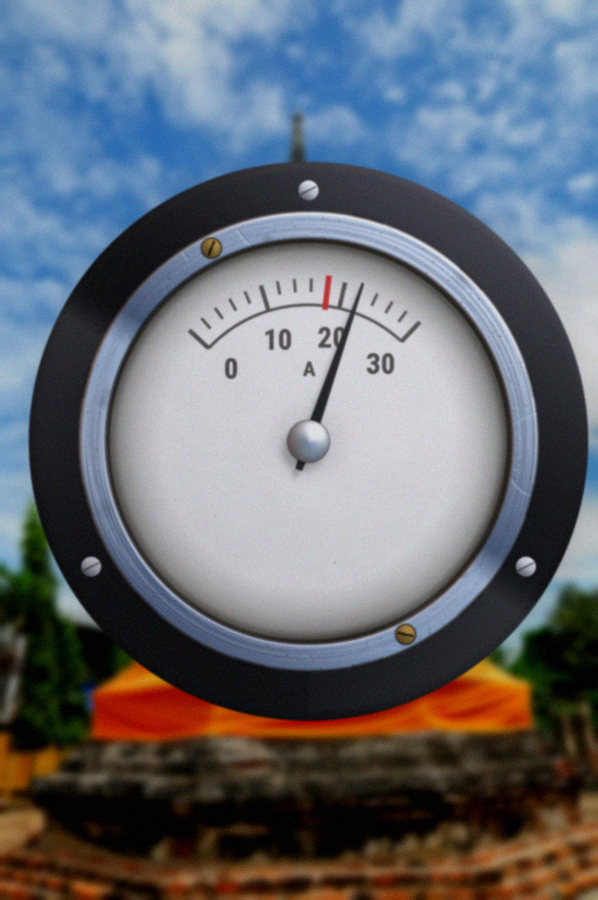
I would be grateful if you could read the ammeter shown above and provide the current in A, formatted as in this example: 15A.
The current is 22A
